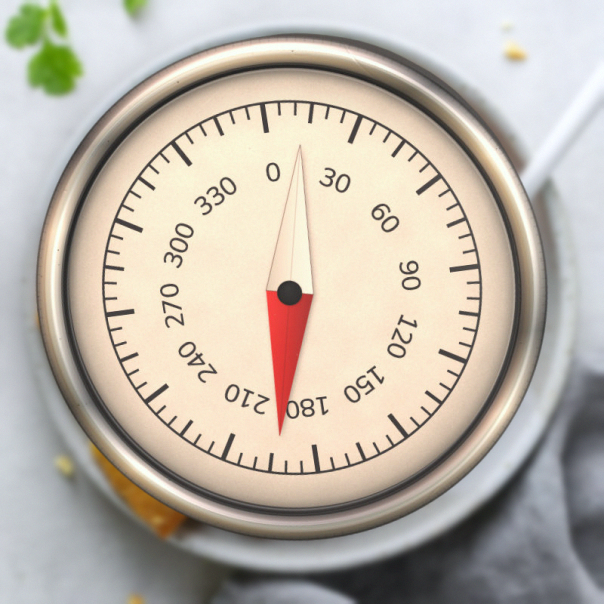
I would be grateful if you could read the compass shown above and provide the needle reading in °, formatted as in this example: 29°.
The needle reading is 192.5°
